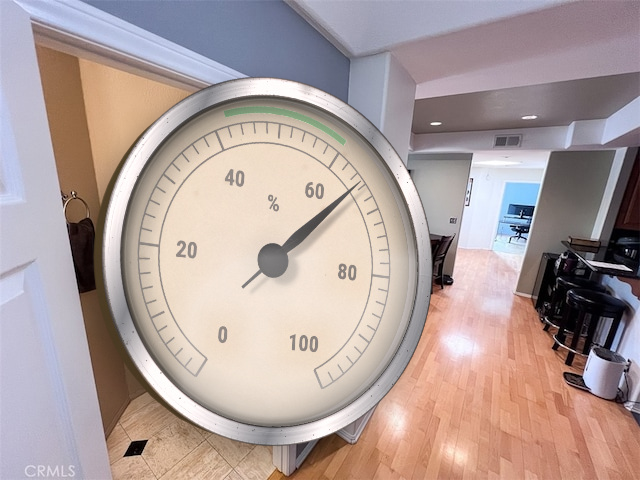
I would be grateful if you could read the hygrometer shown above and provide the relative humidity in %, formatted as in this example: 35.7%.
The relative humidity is 65%
